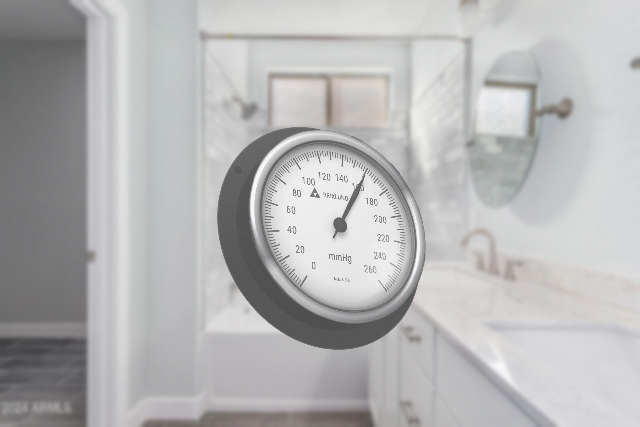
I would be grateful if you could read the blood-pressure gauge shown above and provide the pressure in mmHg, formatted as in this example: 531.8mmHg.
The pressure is 160mmHg
